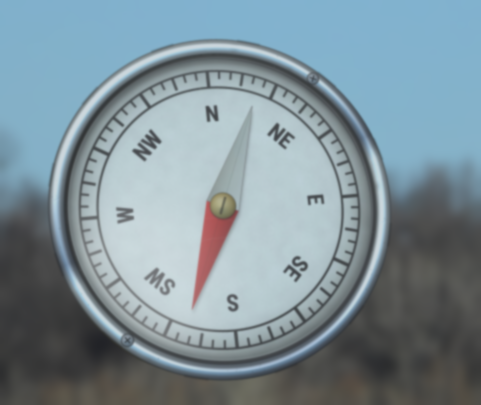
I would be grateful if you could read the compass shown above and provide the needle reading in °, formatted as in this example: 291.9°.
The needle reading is 202.5°
